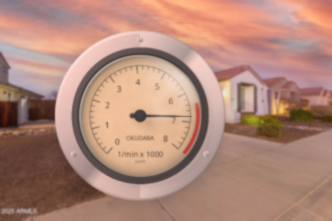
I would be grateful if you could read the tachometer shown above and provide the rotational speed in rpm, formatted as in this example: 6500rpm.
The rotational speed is 6800rpm
